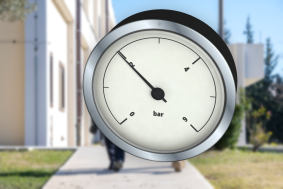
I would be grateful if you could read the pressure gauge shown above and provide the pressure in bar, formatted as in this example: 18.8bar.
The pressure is 2bar
